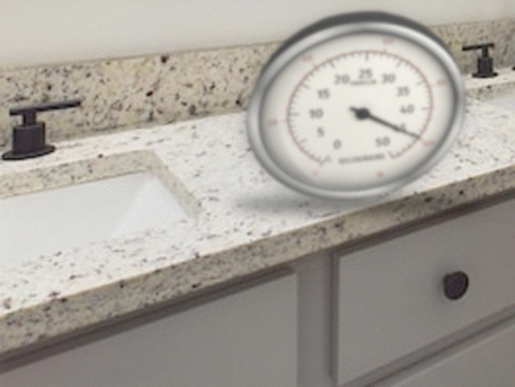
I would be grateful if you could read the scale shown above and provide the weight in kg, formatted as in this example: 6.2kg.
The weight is 45kg
